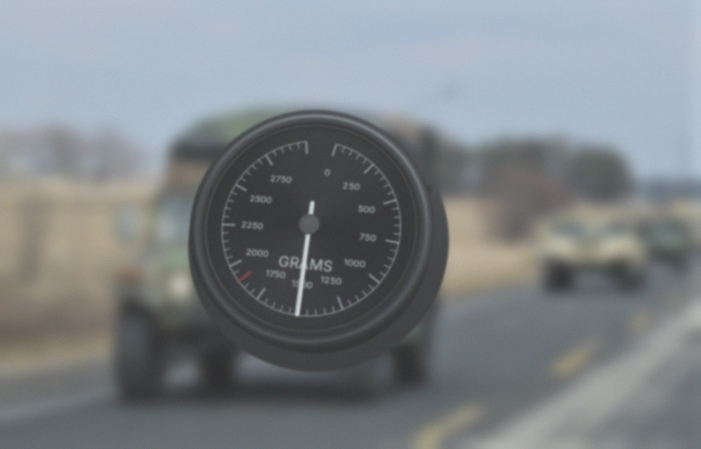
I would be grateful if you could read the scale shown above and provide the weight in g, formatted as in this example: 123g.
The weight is 1500g
